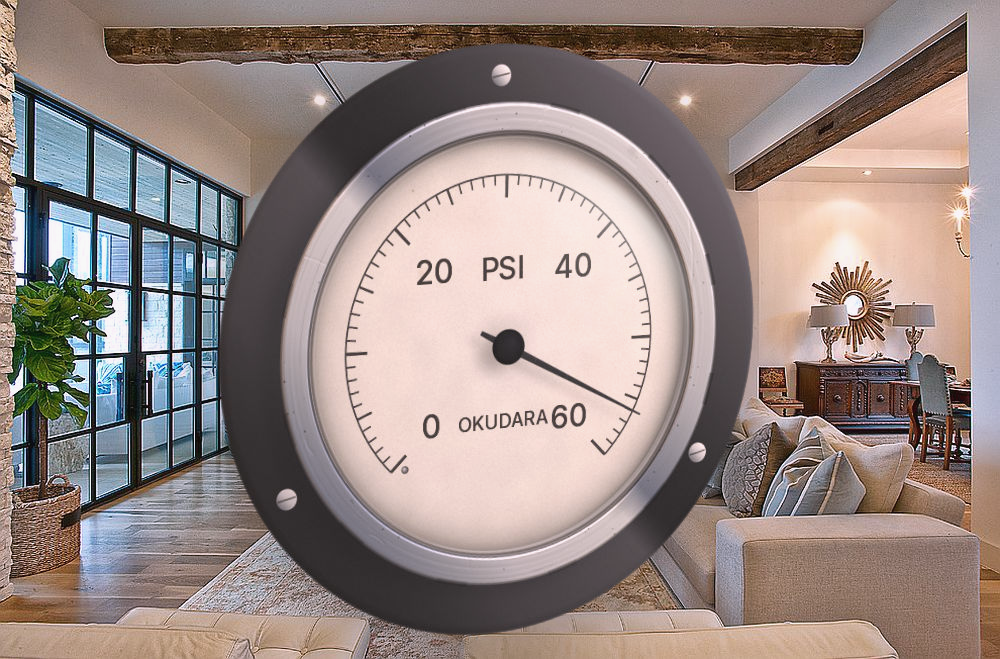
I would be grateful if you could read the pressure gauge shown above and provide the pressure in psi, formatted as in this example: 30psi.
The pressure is 56psi
